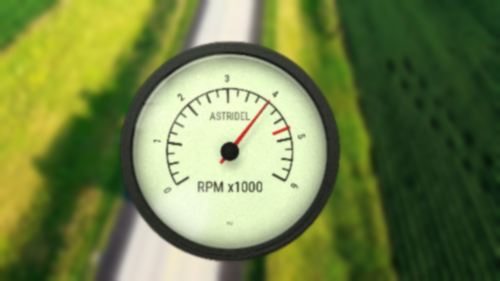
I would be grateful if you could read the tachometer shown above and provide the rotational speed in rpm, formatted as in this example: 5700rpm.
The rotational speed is 4000rpm
